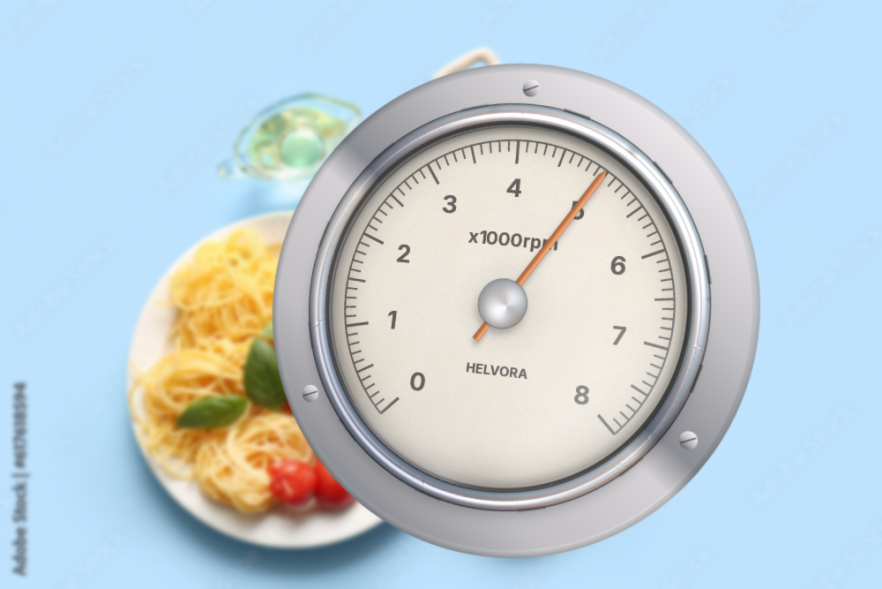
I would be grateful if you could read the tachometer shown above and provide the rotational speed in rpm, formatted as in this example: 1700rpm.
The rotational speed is 5000rpm
